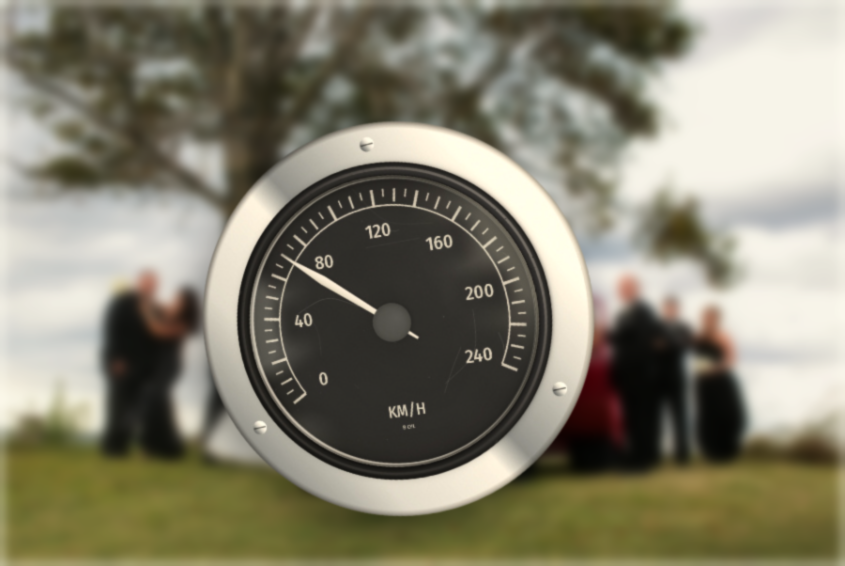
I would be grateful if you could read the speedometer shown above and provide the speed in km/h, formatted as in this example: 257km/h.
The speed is 70km/h
